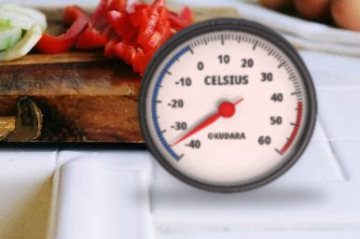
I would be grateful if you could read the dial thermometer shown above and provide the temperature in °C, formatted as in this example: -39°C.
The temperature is -35°C
